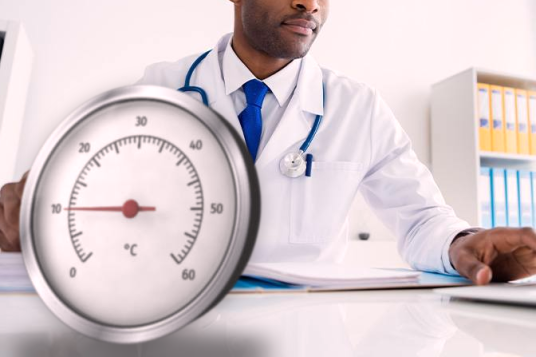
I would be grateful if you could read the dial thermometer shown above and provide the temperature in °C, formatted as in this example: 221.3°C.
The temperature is 10°C
